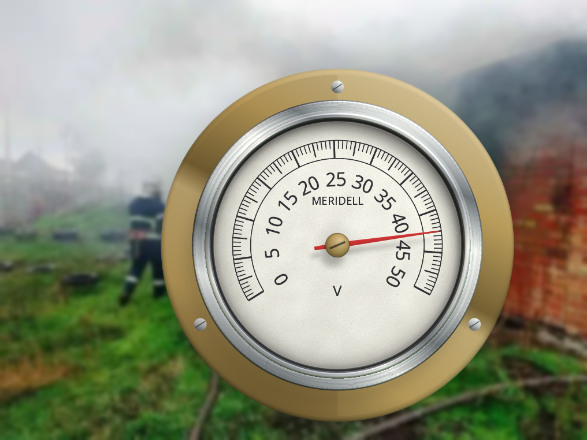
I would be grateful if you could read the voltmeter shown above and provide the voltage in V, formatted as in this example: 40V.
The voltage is 42.5V
